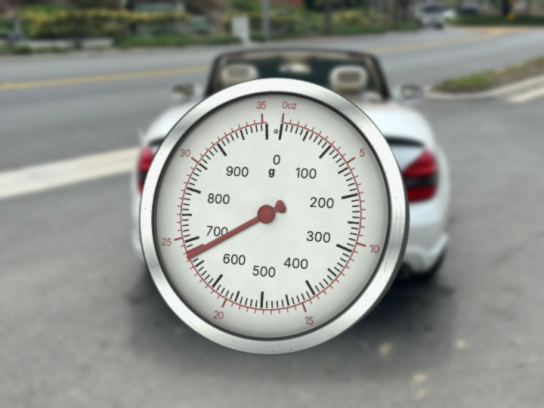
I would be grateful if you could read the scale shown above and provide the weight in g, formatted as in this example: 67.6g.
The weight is 670g
